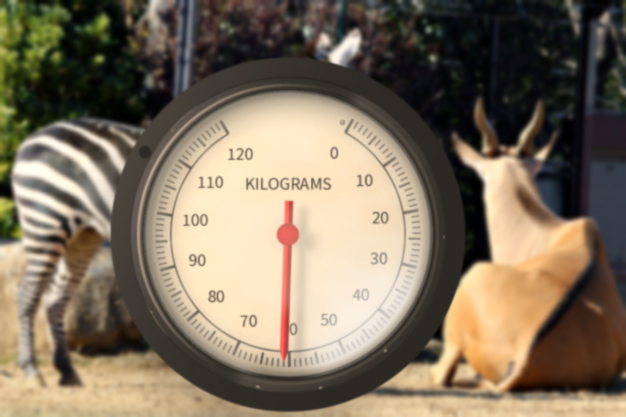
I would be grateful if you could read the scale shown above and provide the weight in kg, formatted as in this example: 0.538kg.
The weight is 61kg
